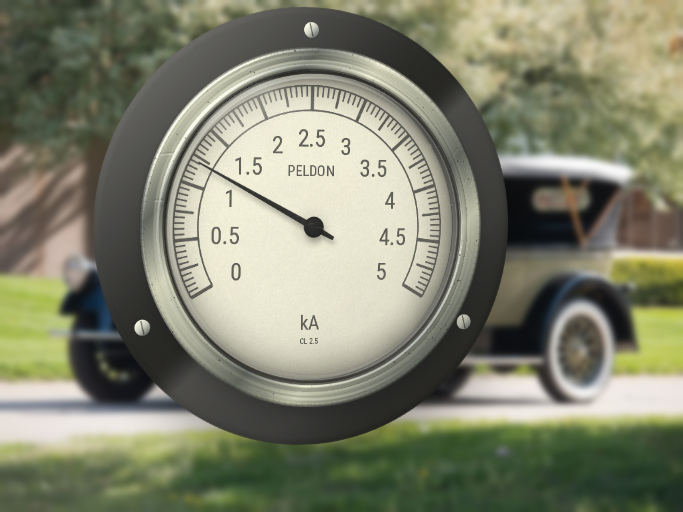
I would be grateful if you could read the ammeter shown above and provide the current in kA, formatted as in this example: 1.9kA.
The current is 1.2kA
